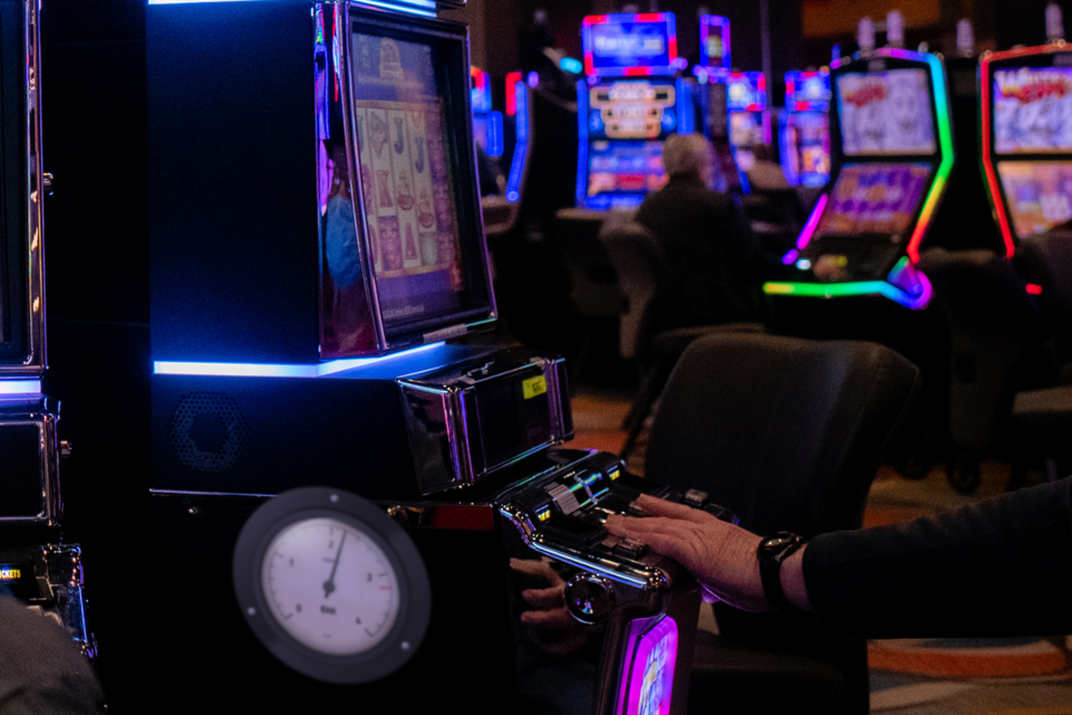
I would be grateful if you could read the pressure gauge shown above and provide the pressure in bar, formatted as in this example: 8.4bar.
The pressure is 2.2bar
